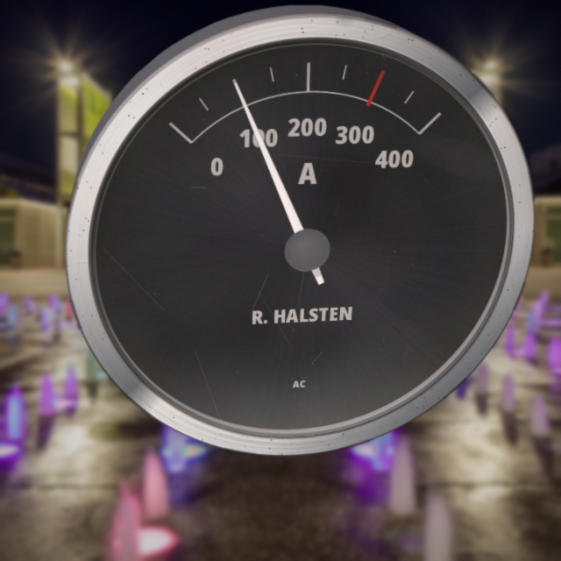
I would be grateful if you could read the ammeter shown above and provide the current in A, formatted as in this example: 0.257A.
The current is 100A
